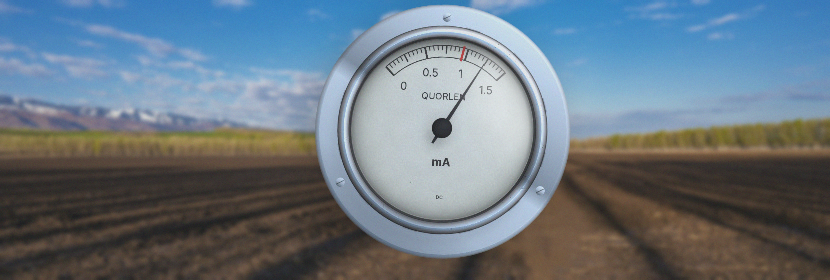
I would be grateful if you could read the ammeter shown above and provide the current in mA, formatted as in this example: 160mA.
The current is 1.25mA
